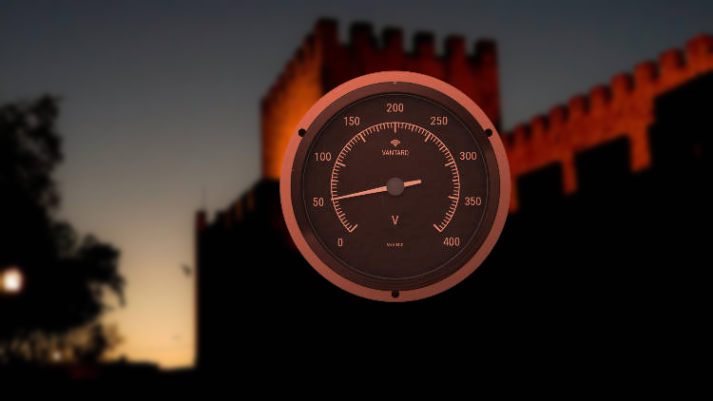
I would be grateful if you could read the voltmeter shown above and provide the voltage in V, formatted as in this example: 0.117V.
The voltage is 50V
